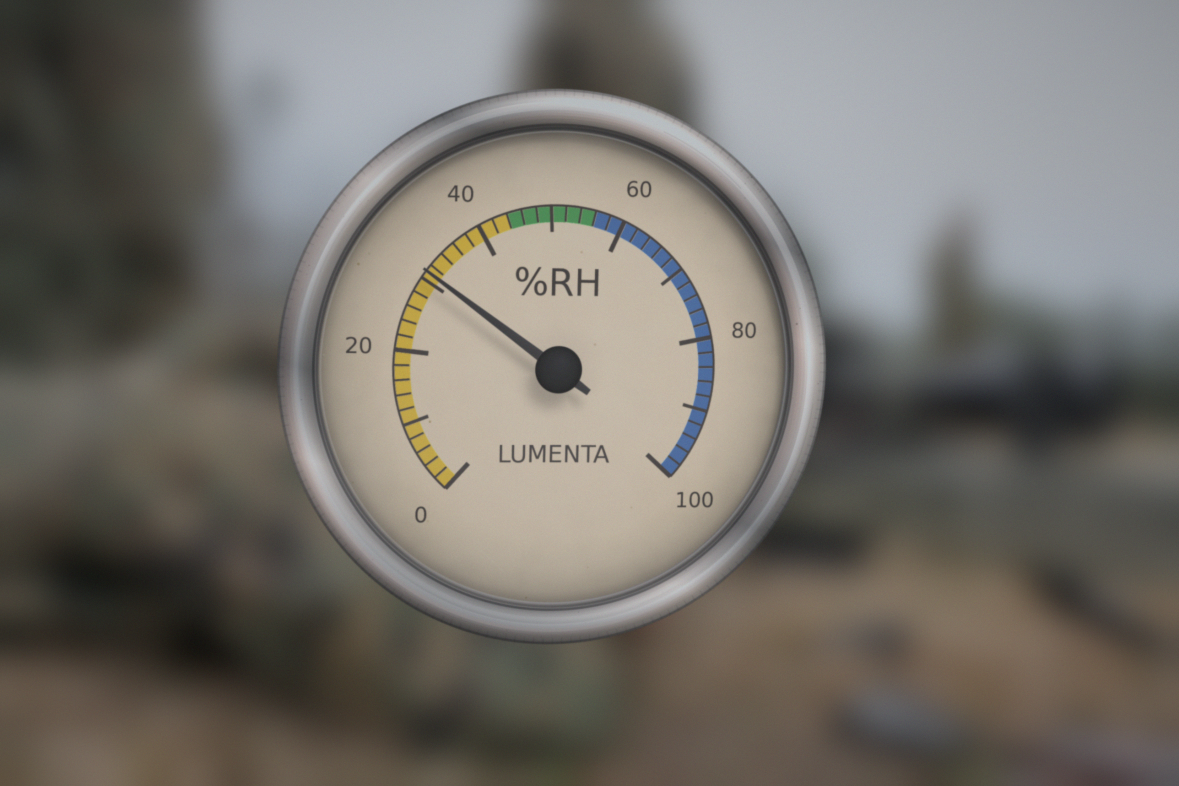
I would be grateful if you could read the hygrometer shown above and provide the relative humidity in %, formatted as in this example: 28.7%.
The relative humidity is 31%
